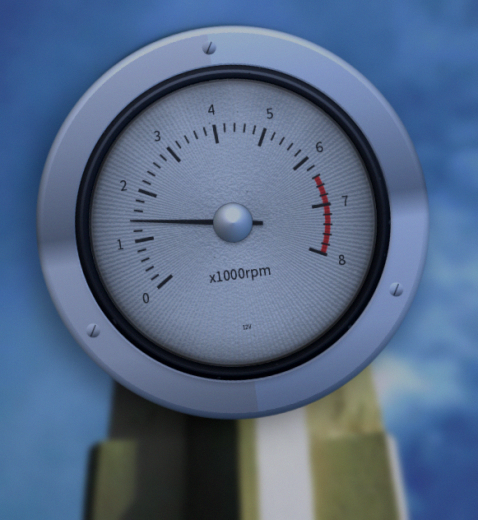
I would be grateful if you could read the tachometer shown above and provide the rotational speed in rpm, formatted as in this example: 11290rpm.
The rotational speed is 1400rpm
